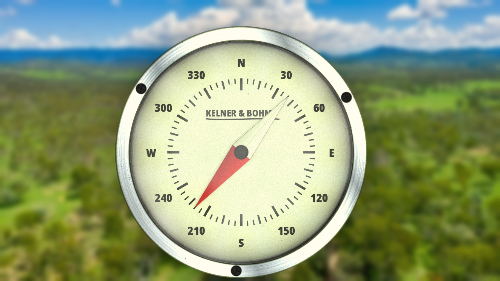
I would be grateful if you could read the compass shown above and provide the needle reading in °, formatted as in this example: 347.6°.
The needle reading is 220°
